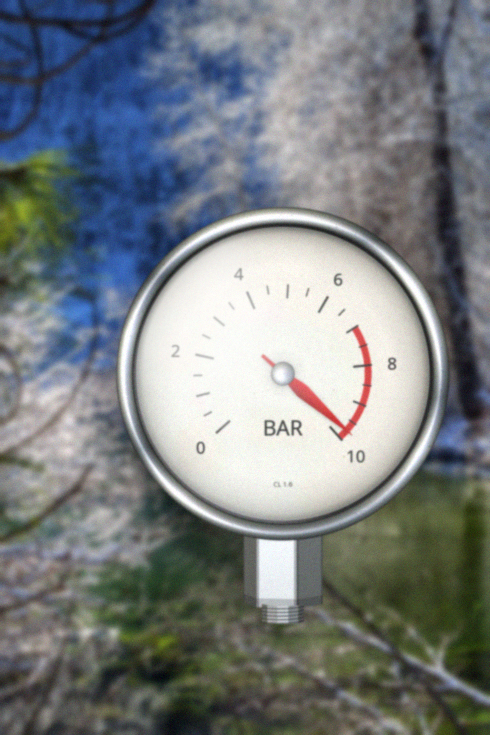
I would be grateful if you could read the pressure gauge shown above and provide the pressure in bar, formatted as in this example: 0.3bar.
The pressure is 9.75bar
